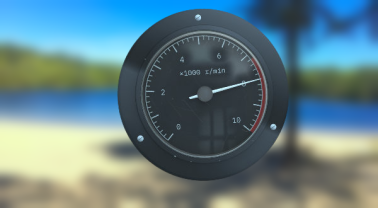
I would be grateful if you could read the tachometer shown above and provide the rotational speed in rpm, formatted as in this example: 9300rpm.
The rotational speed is 8000rpm
